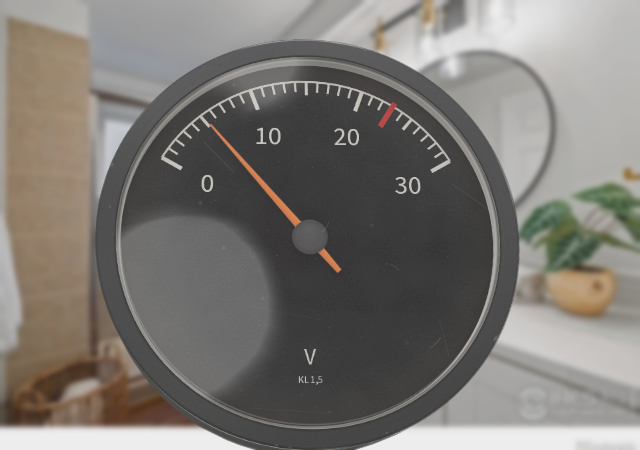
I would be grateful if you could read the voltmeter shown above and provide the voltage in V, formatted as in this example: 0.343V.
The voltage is 5V
